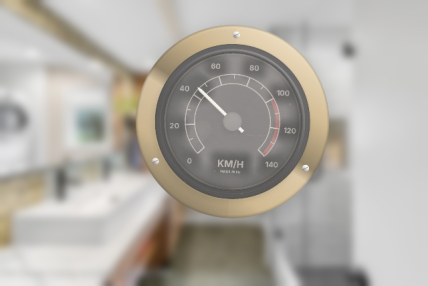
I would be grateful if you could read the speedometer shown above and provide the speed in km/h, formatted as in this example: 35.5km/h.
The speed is 45km/h
